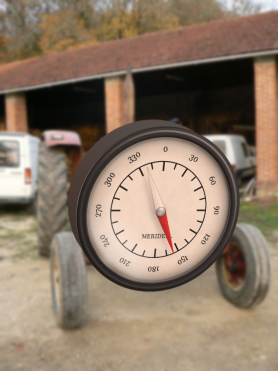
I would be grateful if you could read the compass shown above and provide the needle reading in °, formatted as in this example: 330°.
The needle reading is 157.5°
